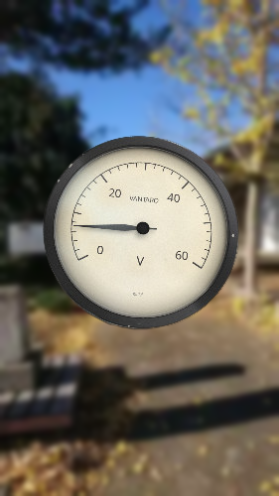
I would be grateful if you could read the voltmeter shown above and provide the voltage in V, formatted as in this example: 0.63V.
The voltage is 7V
